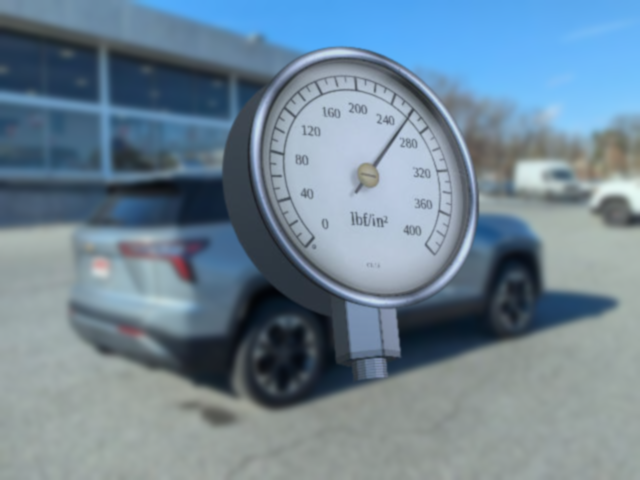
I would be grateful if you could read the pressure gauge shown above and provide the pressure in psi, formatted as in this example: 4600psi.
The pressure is 260psi
